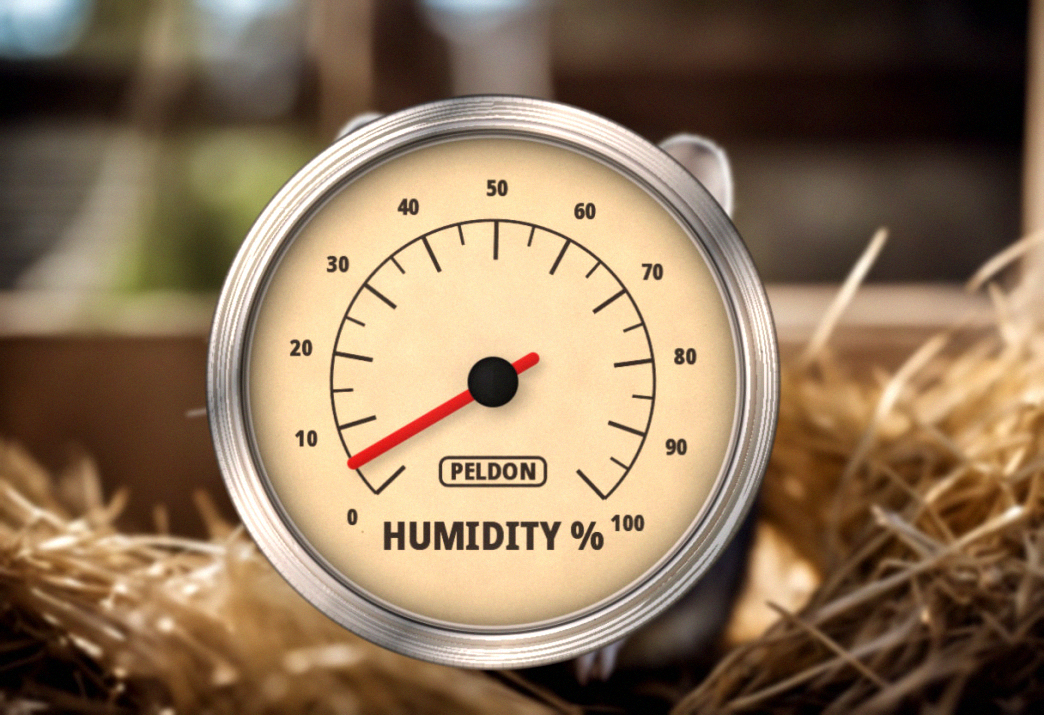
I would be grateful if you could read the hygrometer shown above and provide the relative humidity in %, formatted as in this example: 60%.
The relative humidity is 5%
